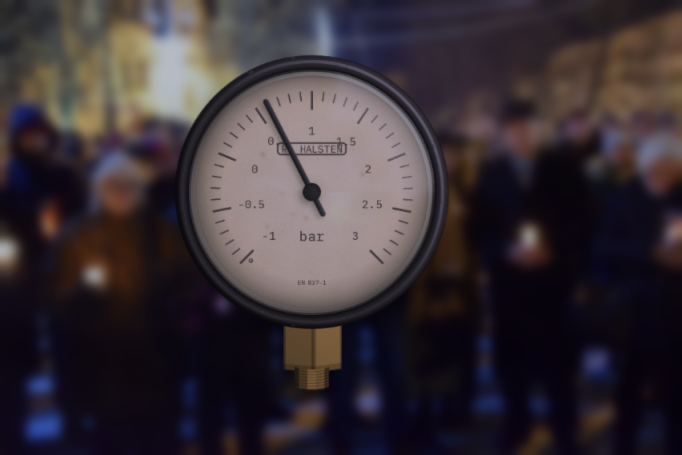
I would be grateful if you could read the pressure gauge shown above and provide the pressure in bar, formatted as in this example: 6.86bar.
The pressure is 0.6bar
